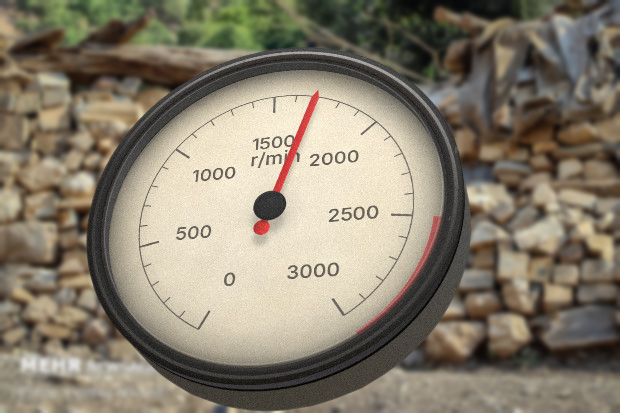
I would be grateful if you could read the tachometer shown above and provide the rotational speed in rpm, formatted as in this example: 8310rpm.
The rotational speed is 1700rpm
